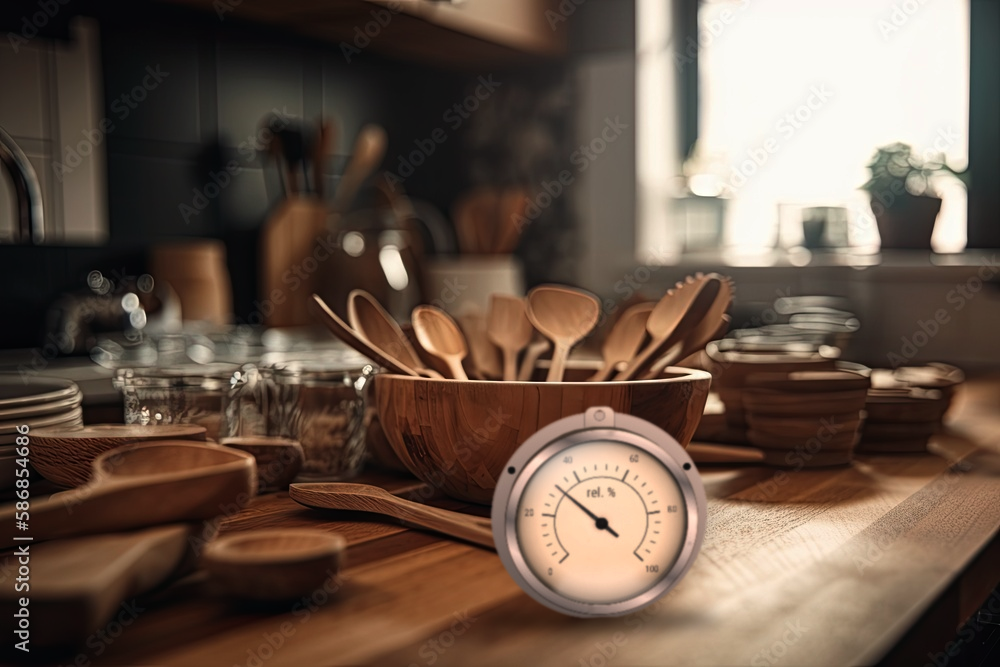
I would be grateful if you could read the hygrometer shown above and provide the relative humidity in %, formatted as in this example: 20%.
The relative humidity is 32%
